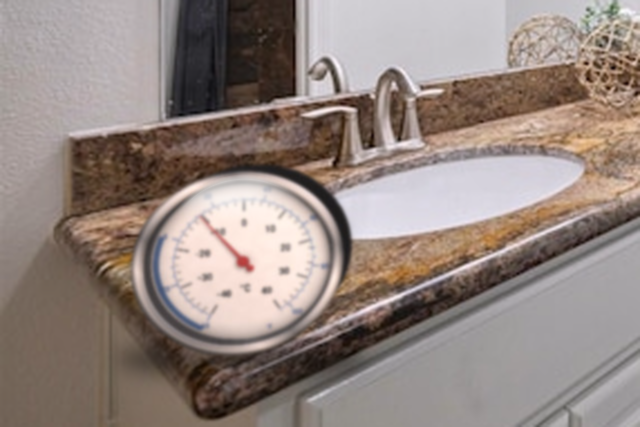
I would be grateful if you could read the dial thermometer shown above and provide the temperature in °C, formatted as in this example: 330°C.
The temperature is -10°C
